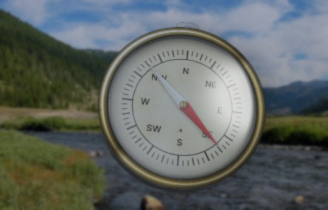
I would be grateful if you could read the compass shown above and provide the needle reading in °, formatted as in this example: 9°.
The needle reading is 135°
